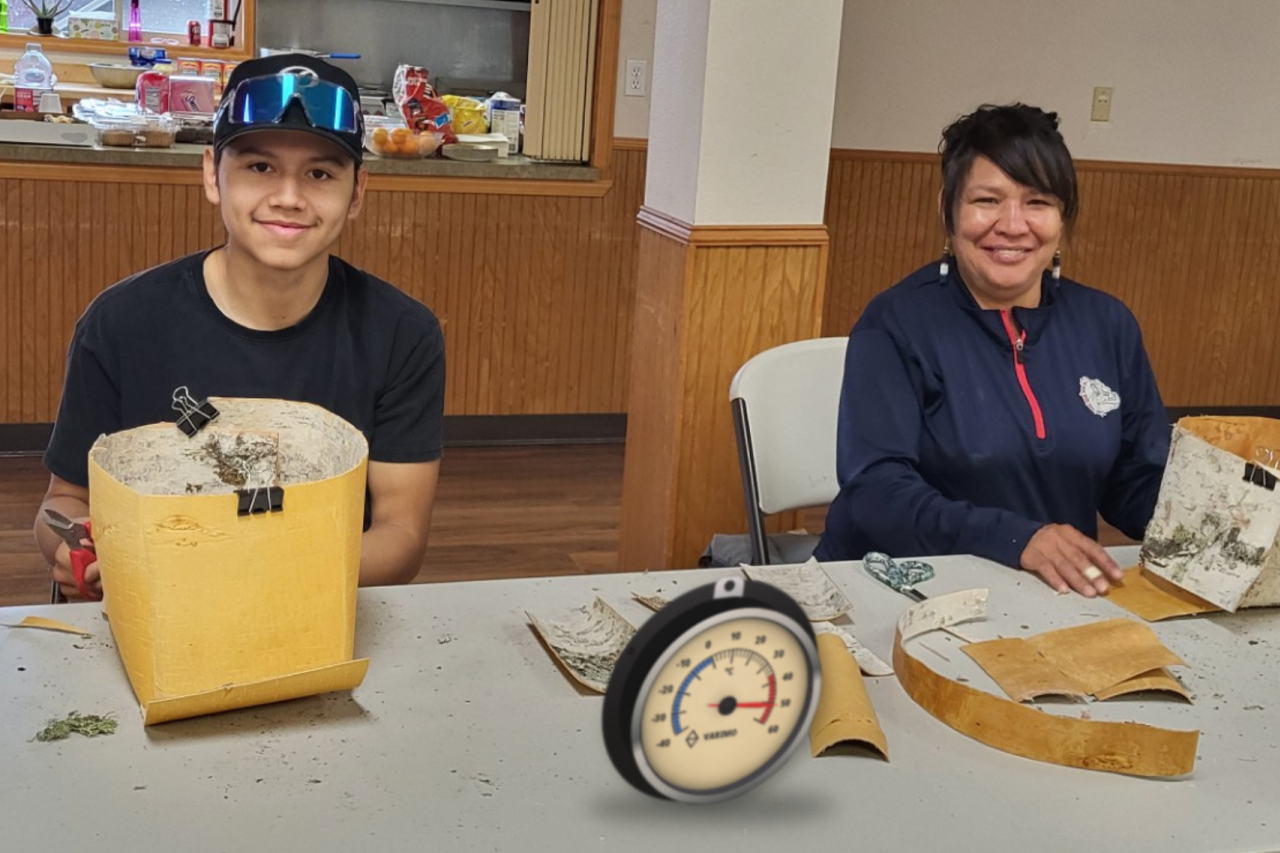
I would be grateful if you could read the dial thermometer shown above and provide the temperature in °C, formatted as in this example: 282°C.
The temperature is 50°C
